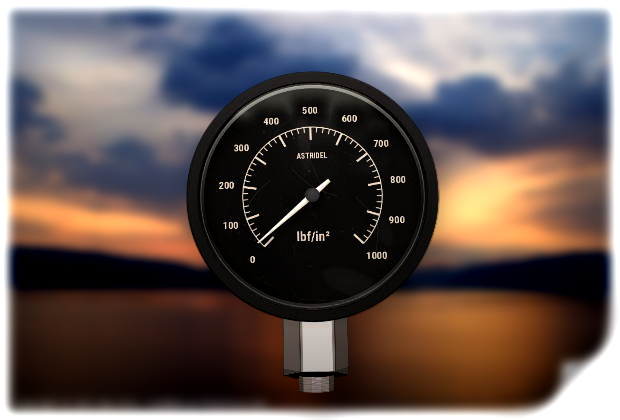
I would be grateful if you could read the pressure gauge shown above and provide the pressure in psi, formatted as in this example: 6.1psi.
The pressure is 20psi
